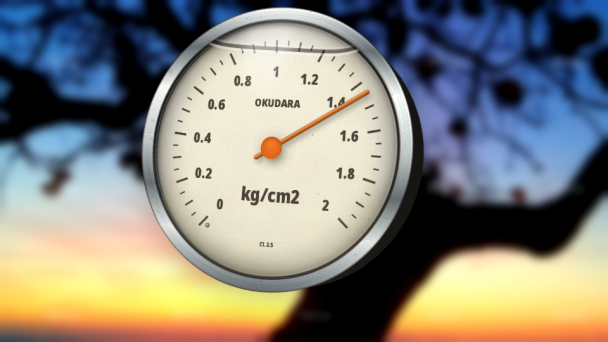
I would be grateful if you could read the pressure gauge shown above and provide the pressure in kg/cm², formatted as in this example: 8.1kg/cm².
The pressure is 1.45kg/cm²
